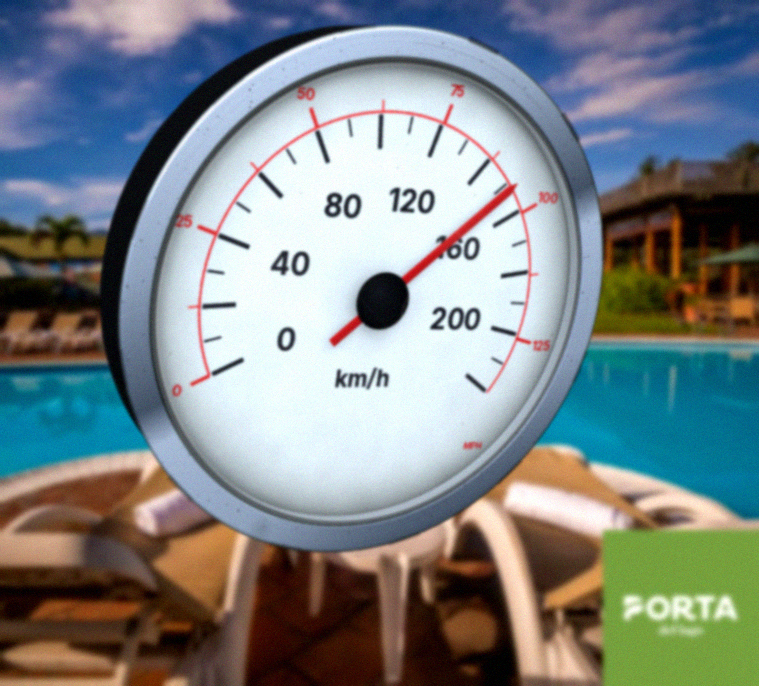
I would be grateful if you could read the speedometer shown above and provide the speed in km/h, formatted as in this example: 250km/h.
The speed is 150km/h
